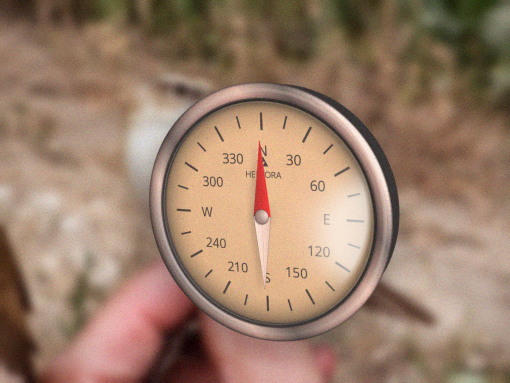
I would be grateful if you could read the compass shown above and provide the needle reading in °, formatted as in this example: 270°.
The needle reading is 0°
